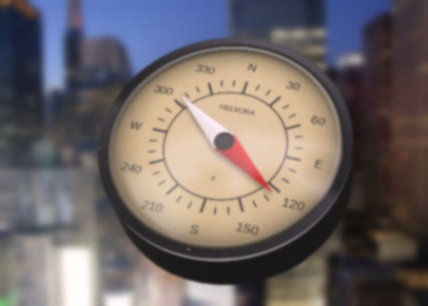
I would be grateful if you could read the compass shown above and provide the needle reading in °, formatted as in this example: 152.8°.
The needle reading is 125°
